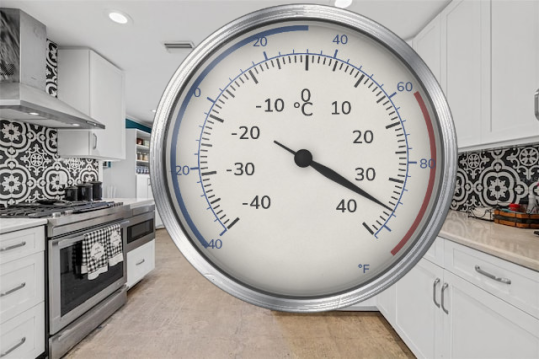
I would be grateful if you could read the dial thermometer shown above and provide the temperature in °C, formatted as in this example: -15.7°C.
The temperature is 35°C
